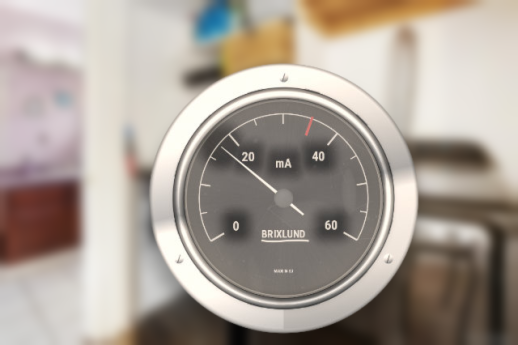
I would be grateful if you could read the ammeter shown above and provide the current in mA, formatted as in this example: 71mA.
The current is 17.5mA
